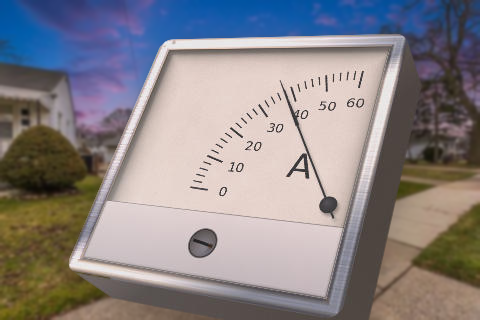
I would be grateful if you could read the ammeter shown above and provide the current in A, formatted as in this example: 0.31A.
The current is 38A
